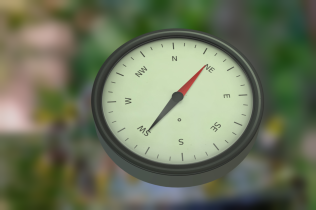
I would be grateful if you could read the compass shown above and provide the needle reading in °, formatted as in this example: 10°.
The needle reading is 40°
